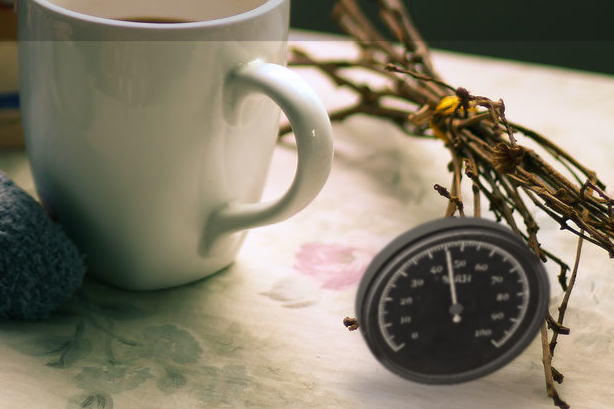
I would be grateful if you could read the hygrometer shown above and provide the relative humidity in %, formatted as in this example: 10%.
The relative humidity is 45%
